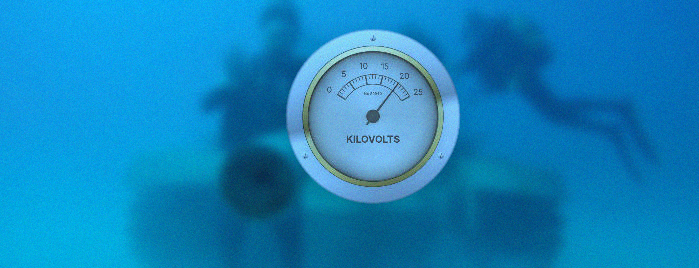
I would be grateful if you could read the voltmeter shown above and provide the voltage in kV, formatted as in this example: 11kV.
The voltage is 20kV
